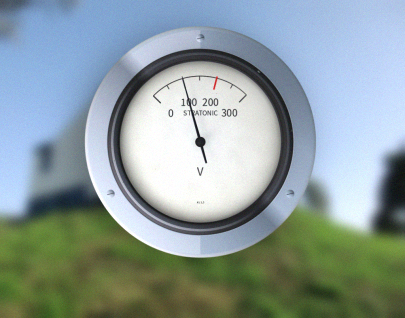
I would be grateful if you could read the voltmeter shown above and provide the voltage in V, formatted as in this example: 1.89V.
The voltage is 100V
